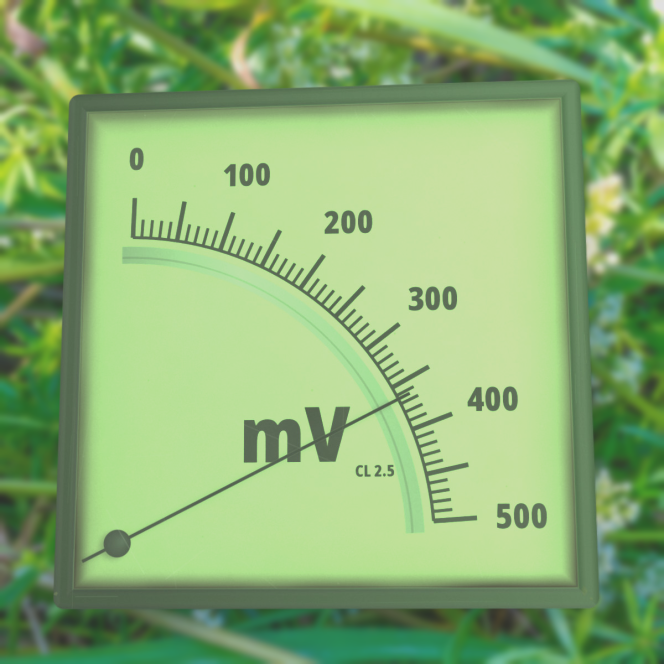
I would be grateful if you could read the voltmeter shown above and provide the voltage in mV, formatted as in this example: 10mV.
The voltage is 365mV
